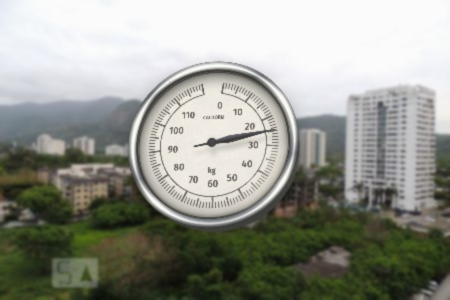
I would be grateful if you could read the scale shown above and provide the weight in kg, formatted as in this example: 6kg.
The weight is 25kg
